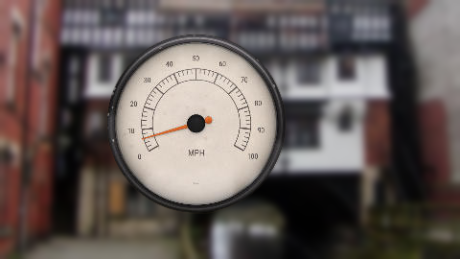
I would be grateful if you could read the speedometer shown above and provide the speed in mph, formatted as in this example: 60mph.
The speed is 6mph
